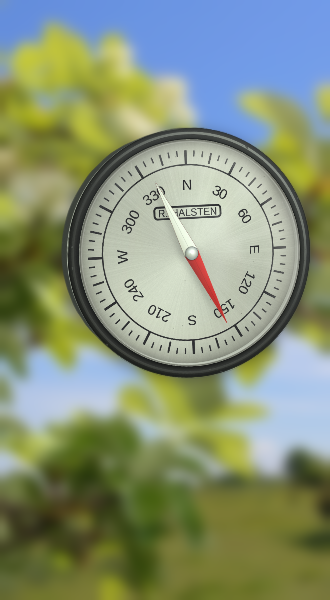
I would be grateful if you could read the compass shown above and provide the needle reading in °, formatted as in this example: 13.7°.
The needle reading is 155°
